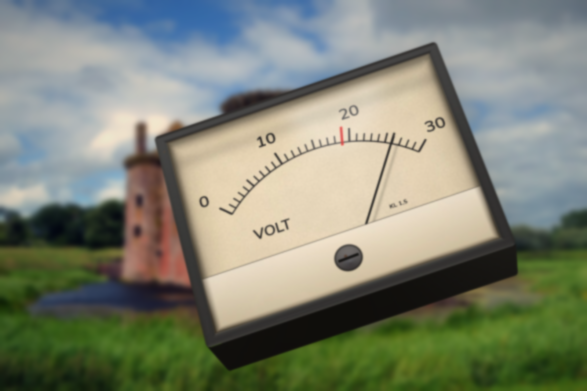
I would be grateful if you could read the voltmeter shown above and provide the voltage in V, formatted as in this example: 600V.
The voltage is 26V
